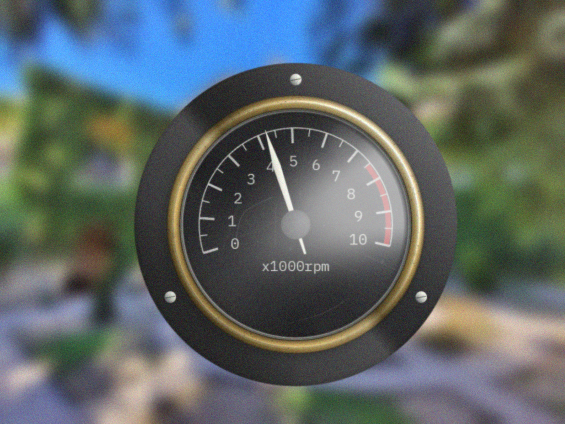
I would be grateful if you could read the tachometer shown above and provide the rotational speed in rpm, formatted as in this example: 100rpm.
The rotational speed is 4250rpm
